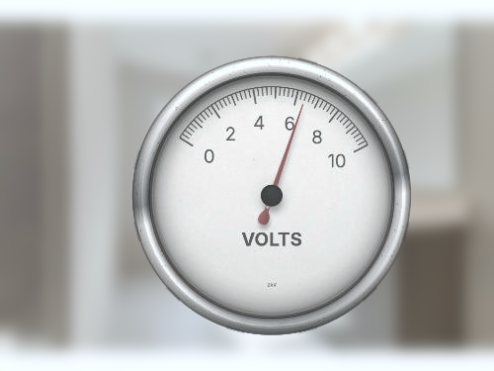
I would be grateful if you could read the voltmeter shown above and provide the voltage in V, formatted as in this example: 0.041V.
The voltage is 6.4V
